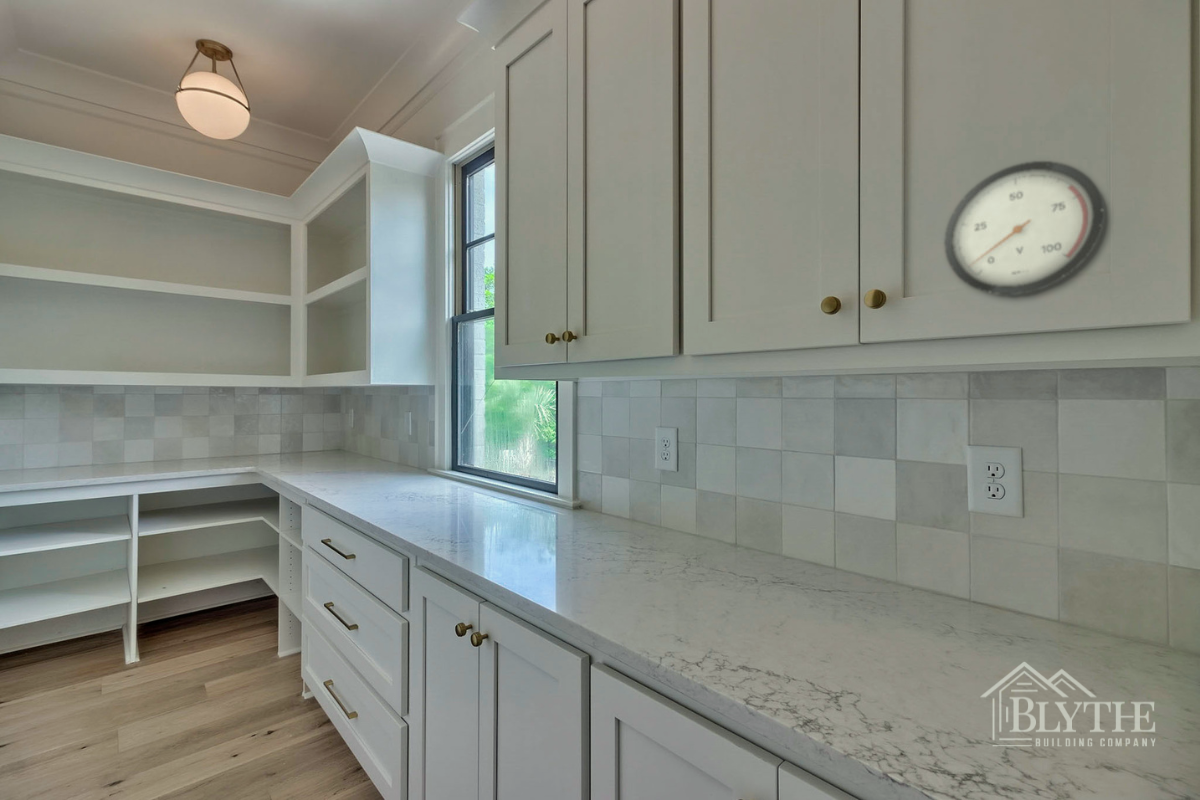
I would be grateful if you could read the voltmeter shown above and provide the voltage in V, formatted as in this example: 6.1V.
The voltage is 5V
